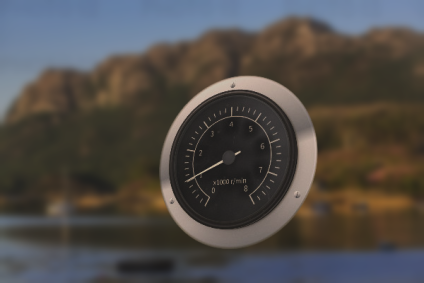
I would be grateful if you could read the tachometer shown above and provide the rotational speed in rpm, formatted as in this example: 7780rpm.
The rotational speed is 1000rpm
